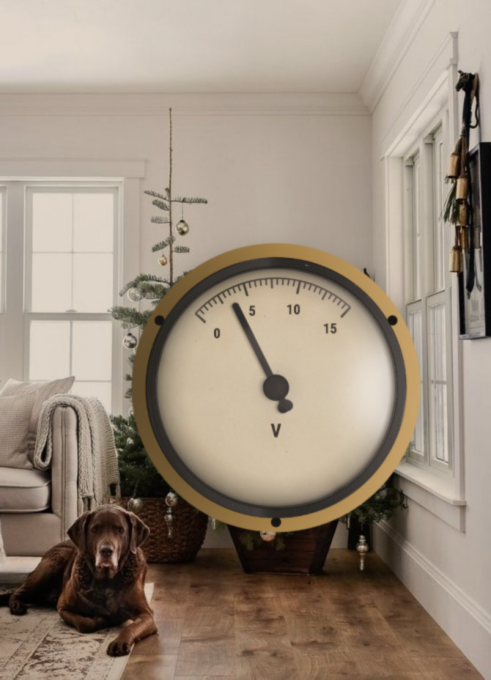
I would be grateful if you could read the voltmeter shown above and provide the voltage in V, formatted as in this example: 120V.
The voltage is 3.5V
